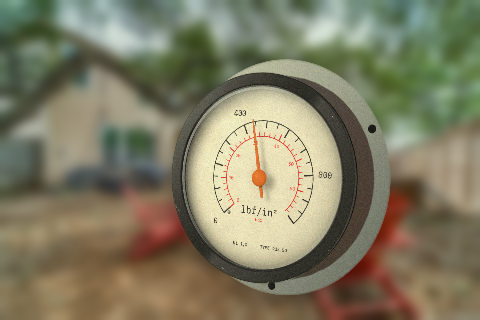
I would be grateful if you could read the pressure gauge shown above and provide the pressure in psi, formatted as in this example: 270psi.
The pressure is 450psi
